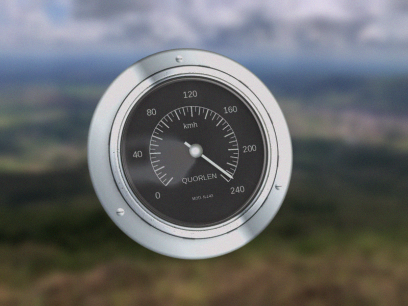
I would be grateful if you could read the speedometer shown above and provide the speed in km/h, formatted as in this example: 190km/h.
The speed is 235km/h
